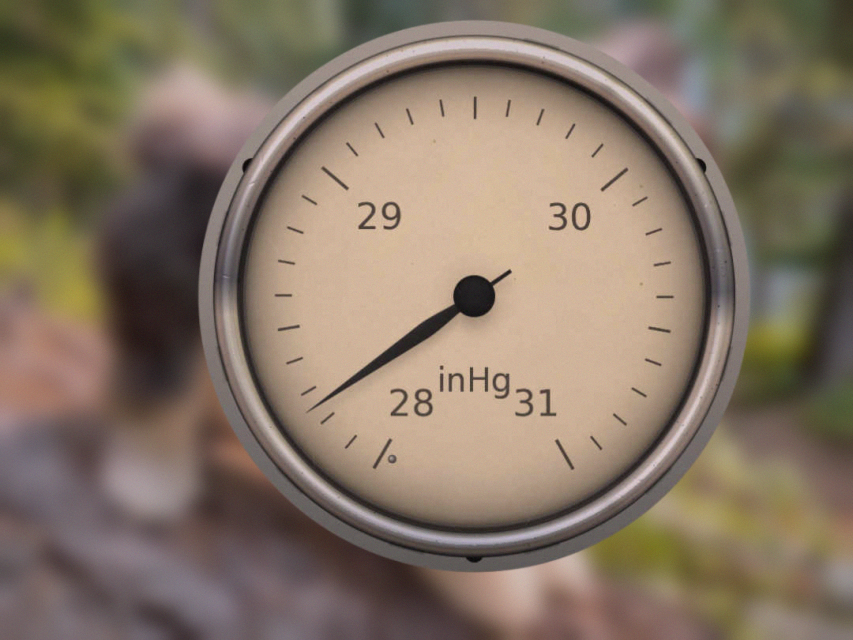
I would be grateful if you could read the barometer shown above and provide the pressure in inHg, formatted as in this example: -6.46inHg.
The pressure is 28.25inHg
